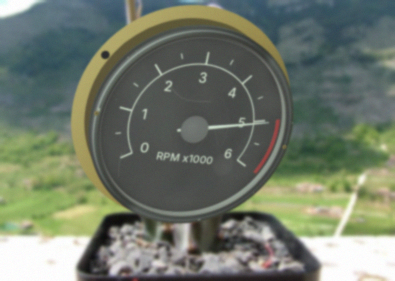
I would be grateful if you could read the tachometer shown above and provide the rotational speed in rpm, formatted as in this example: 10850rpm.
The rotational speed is 5000rpm
